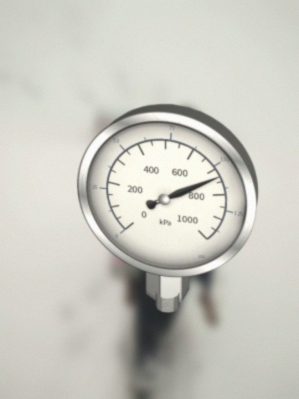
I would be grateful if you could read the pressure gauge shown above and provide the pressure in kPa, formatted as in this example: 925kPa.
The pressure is 725kPa
